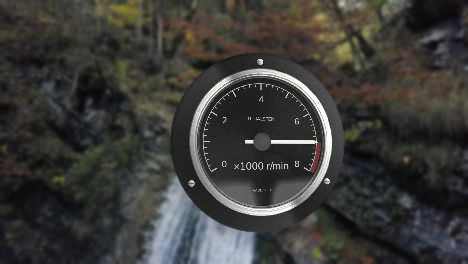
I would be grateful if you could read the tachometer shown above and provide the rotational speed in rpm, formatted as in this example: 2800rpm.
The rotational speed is 7000rpm
